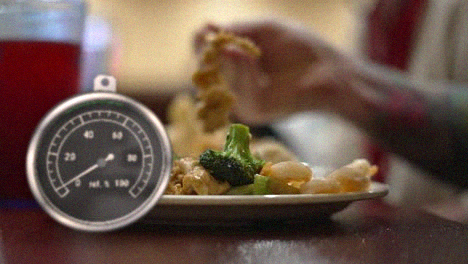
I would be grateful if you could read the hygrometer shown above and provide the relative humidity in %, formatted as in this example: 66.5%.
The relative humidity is 4%
